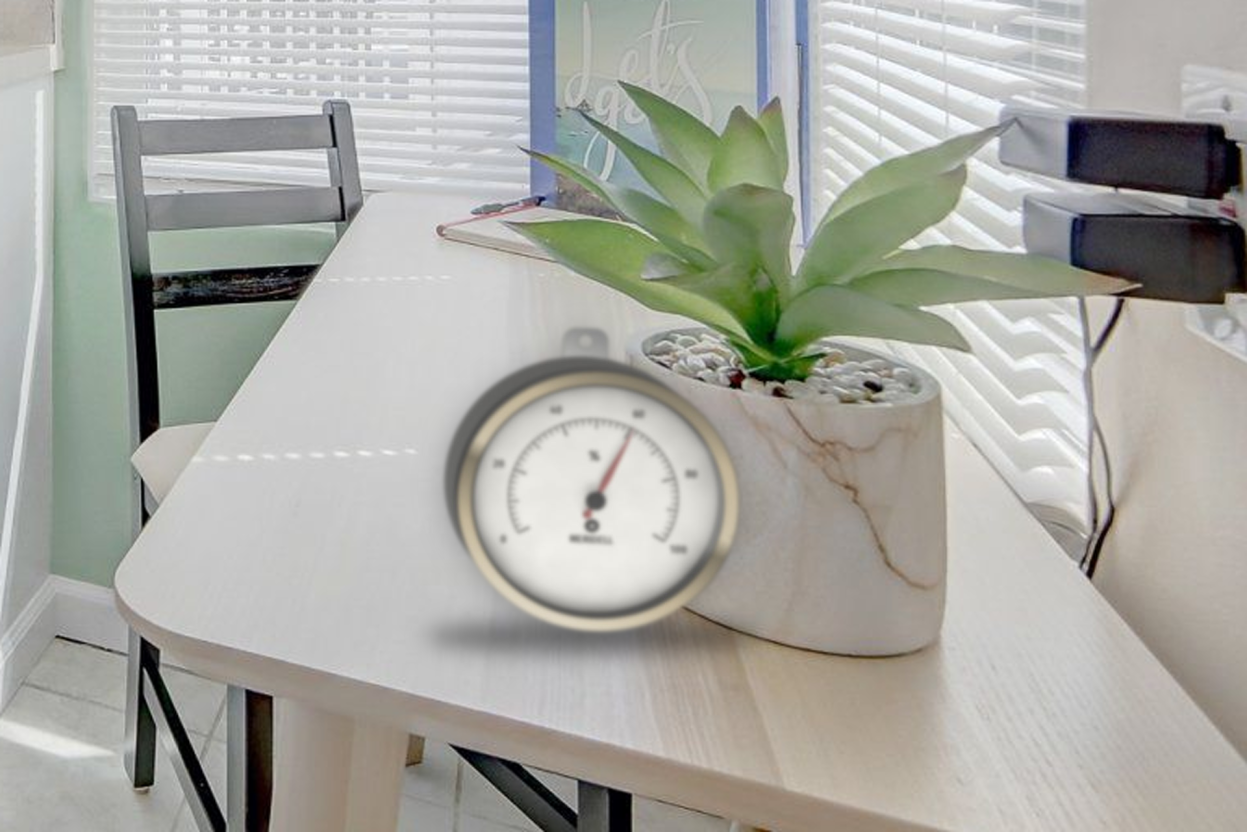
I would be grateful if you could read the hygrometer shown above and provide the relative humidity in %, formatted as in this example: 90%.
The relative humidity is 60%
